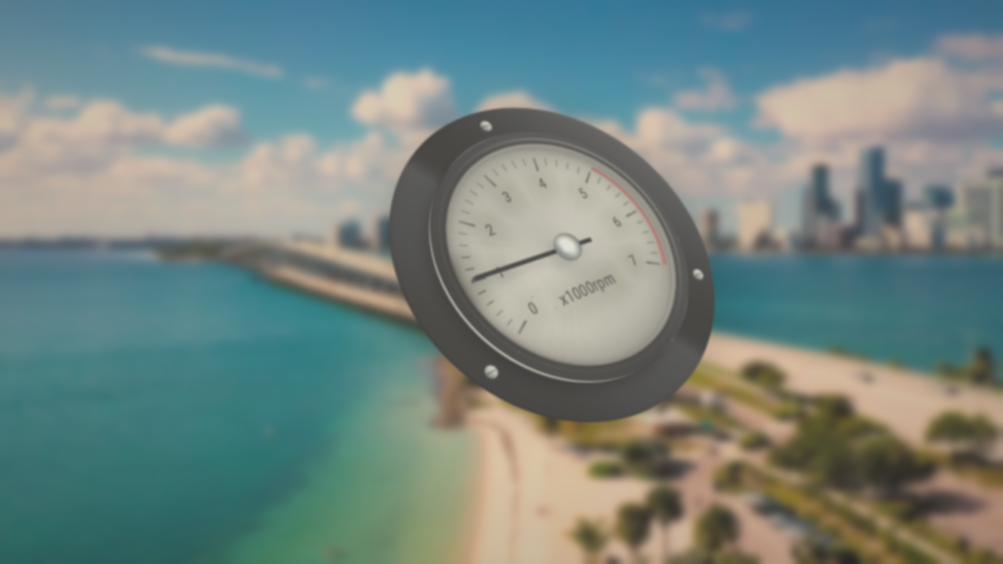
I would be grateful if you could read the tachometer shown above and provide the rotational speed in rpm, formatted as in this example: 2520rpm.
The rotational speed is 1000rpm
